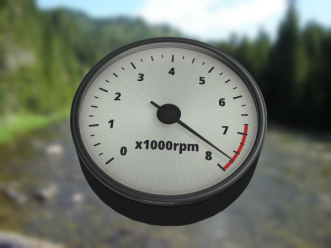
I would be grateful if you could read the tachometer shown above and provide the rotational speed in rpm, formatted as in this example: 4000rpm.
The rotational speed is 7750rpm
